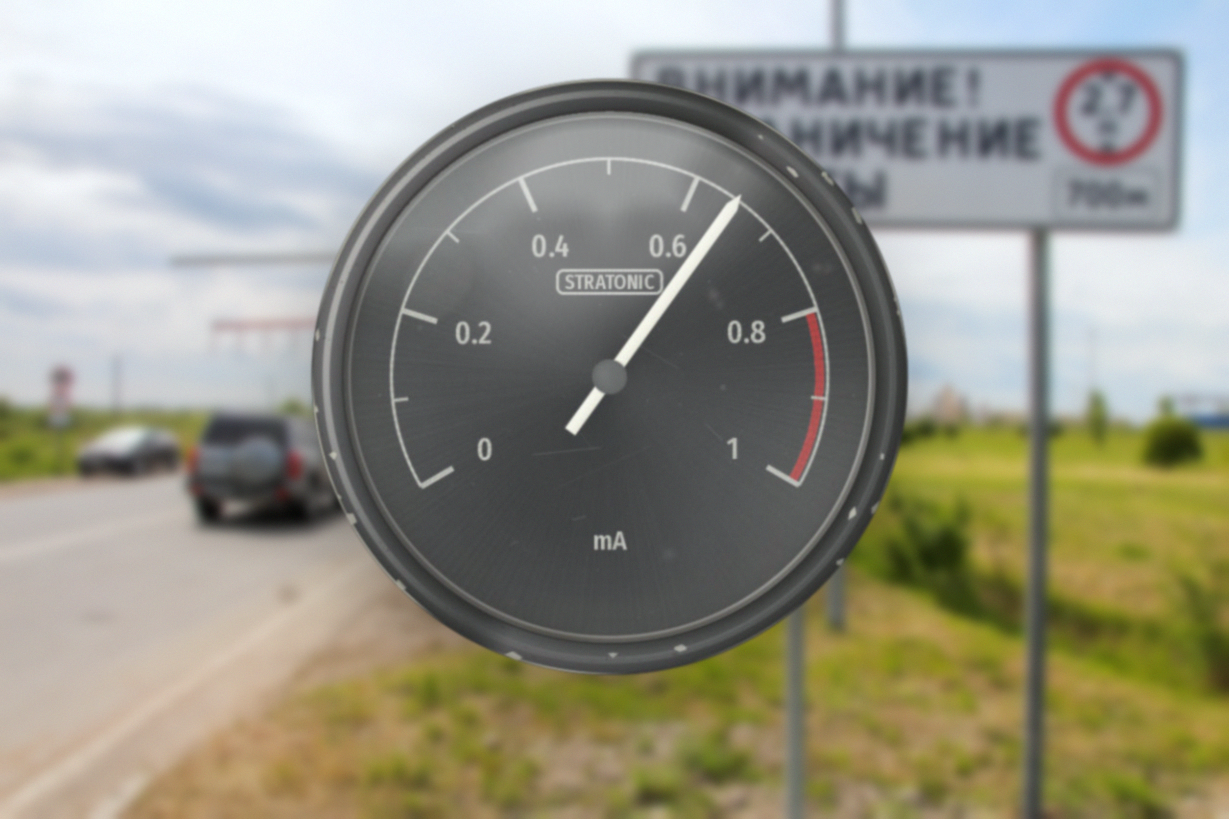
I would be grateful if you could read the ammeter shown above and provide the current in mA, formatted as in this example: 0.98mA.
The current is 0.65mA
